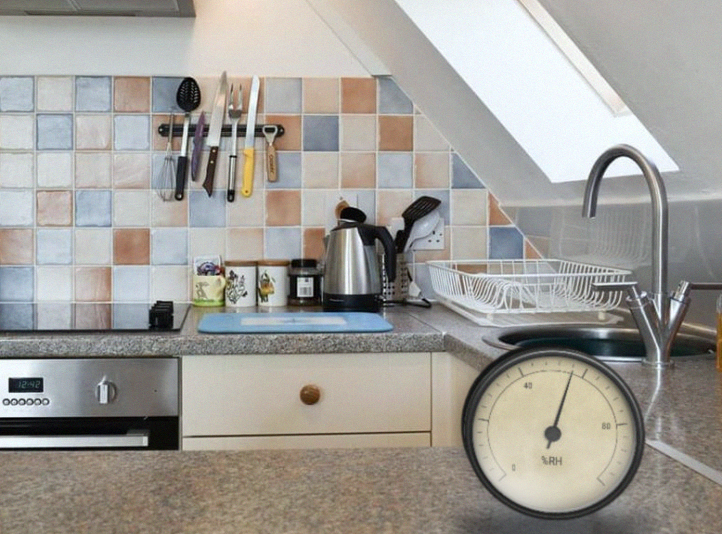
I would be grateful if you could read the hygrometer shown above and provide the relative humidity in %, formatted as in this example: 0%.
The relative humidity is 56%
